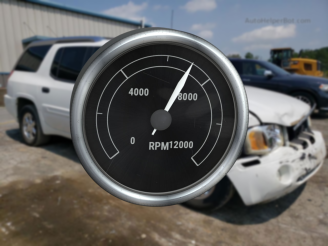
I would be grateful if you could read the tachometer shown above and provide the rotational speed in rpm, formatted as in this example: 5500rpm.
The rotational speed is 7000rpm
